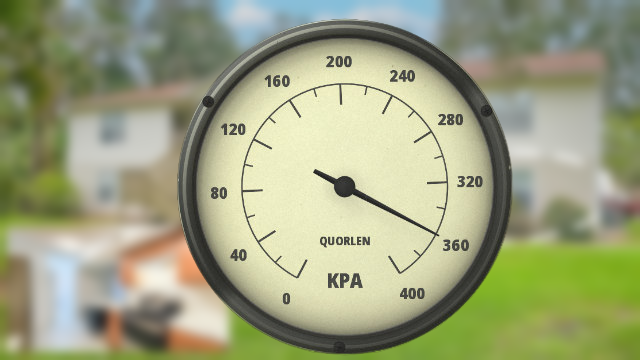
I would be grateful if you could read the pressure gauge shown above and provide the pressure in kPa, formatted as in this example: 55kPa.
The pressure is 360kPa
